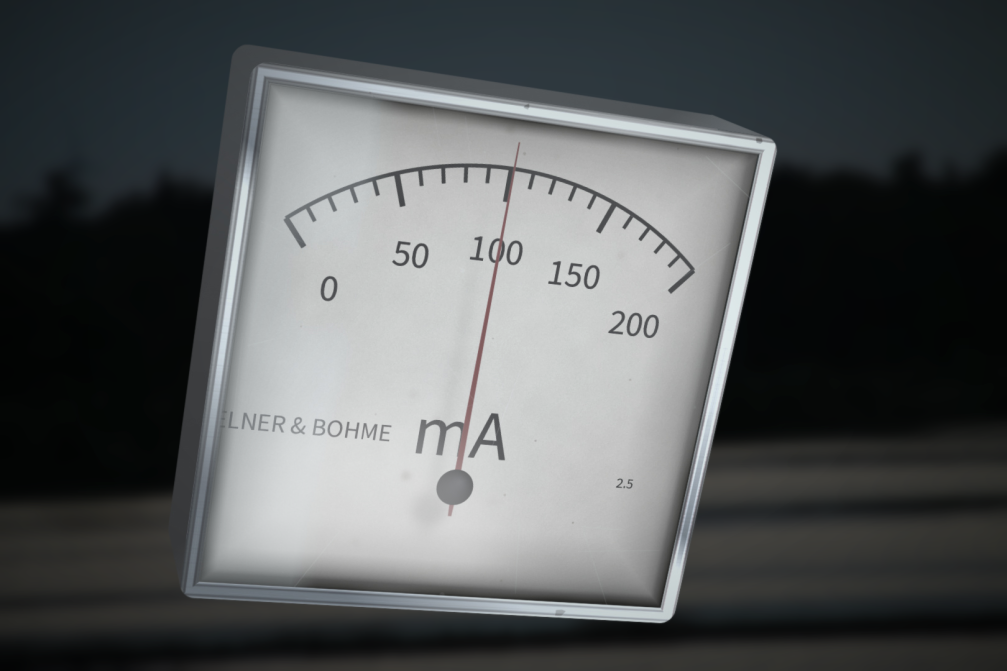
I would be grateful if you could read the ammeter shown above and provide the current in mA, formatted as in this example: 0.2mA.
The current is 100mA
